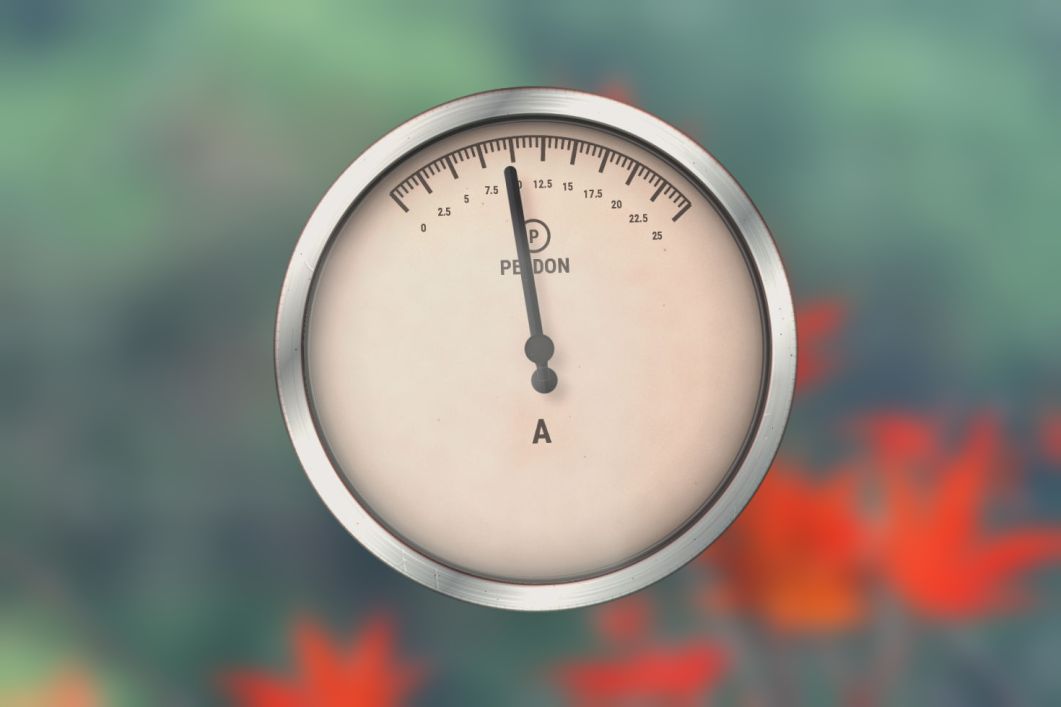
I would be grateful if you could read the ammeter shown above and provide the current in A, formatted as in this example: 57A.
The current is 9.5A
